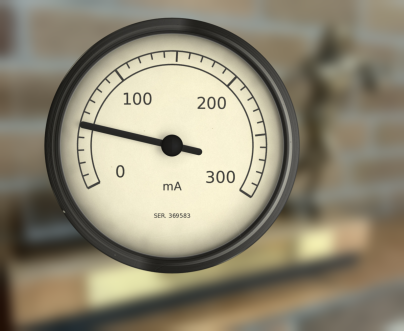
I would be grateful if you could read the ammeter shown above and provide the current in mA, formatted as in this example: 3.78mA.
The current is 50mA
